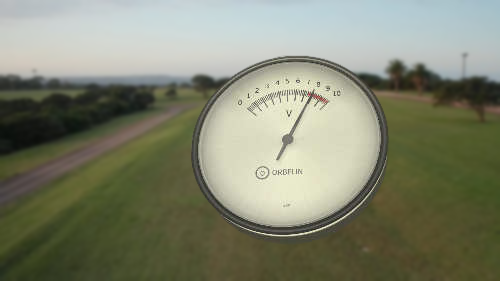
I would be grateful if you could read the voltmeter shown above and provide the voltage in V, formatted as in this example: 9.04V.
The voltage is 8V
